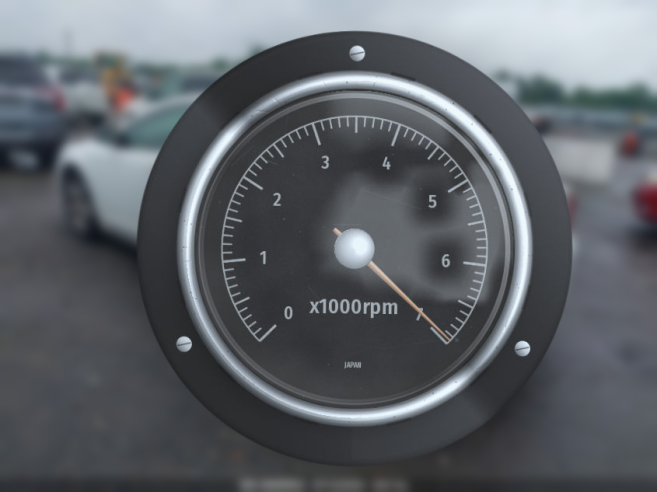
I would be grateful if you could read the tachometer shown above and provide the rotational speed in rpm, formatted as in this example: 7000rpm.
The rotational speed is 6950rpm
